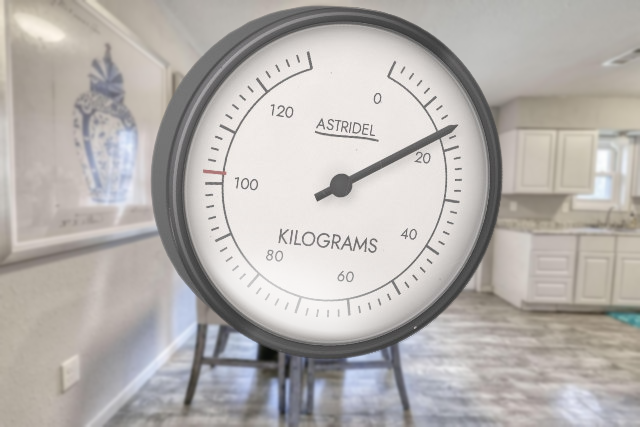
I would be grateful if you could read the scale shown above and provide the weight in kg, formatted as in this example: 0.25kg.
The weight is 16kg
